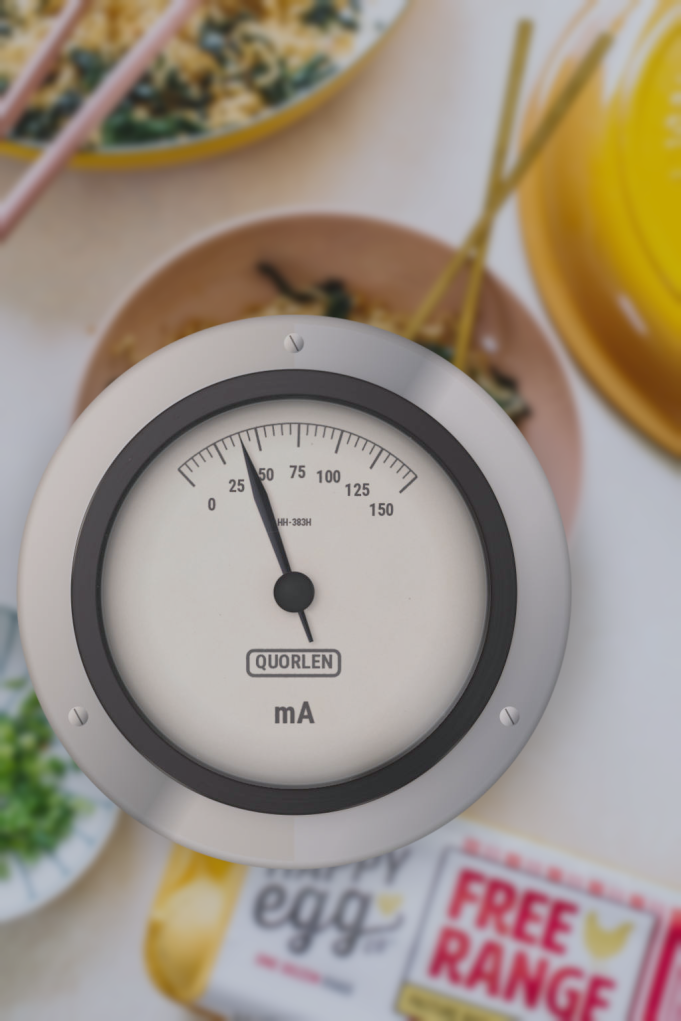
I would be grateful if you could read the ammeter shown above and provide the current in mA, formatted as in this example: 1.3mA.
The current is 40mA
